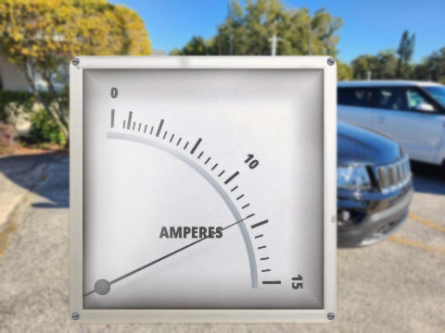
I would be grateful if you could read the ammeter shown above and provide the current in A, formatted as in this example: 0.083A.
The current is 12A
